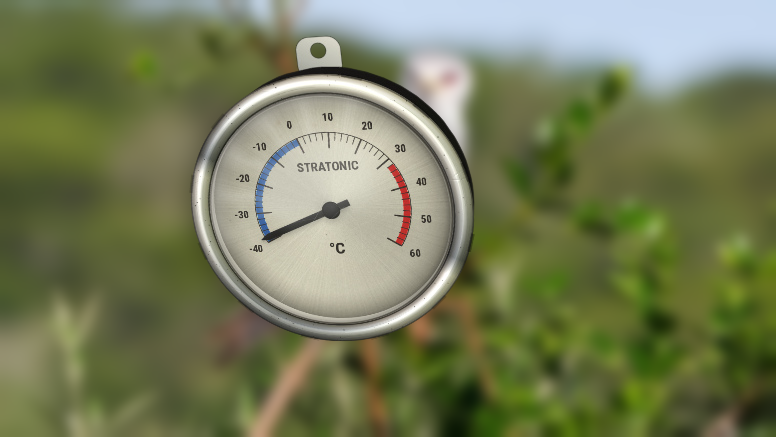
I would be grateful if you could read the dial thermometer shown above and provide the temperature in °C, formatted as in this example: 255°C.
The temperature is -38°C
